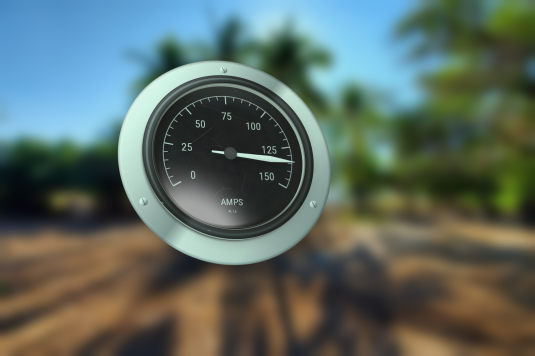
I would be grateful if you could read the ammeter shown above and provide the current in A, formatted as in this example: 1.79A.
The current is 135A
